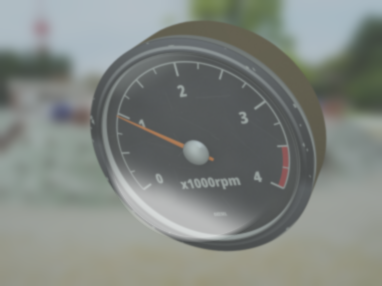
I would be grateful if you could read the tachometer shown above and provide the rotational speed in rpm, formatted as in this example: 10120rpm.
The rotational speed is 1000rpm
